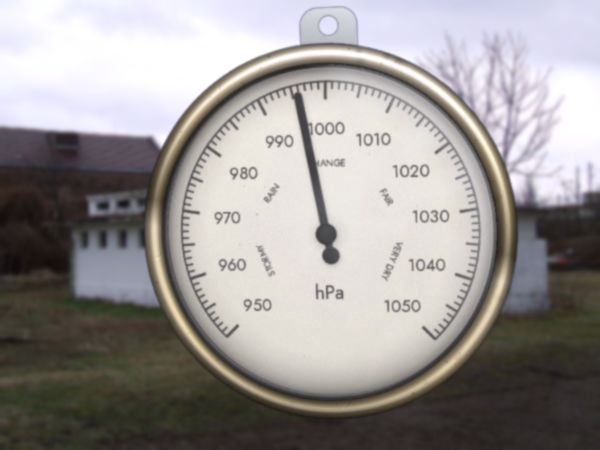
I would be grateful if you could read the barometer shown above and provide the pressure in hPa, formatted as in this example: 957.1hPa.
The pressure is 996hPa
